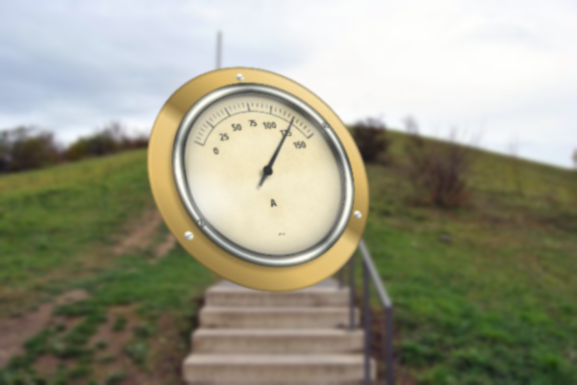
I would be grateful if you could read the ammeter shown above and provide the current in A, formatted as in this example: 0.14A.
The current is 125A
